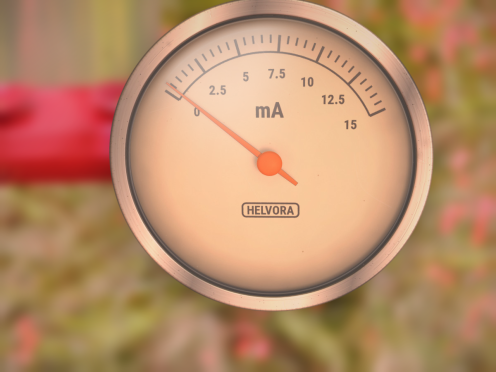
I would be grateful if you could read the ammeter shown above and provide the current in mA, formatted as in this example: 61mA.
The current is 0.5mA
